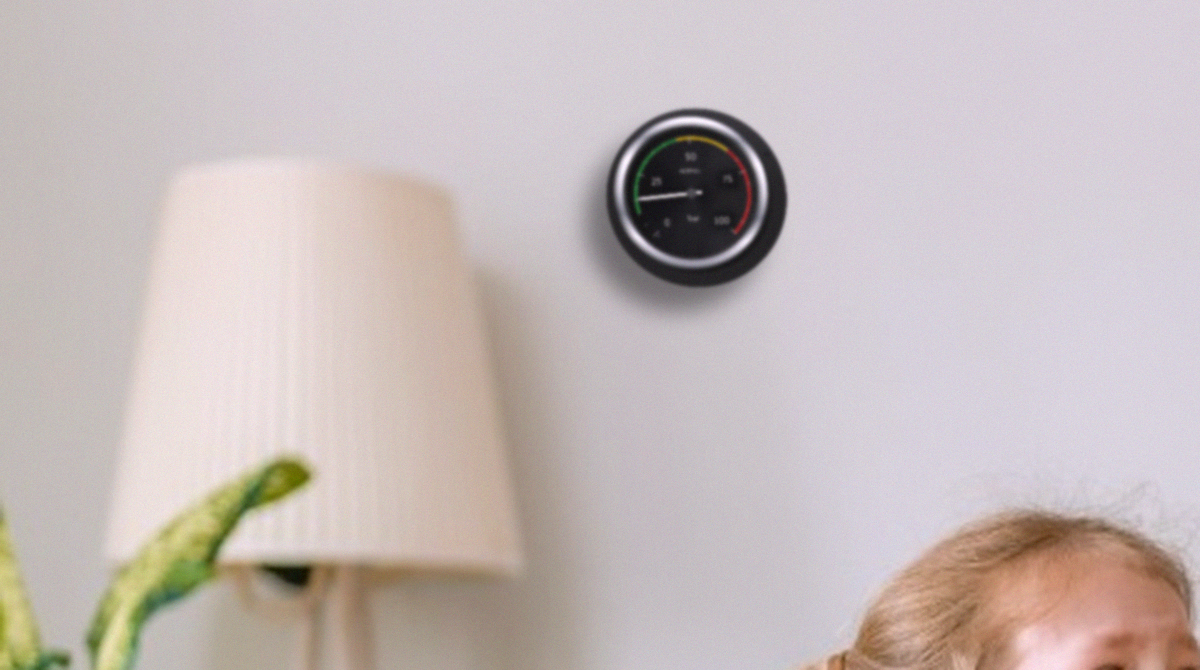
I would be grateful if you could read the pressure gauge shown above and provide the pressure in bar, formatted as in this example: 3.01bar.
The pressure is 15bar
